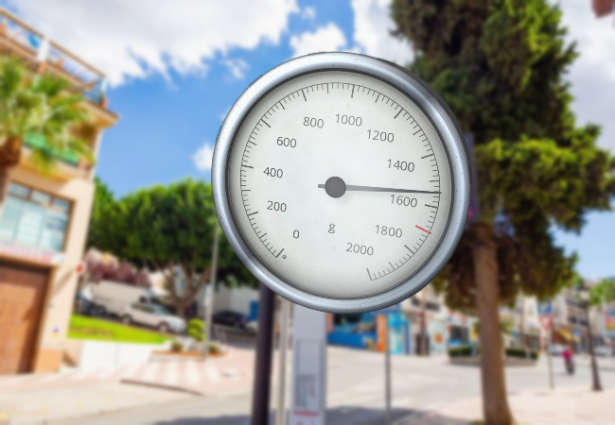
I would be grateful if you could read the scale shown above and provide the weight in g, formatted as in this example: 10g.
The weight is 1540g
